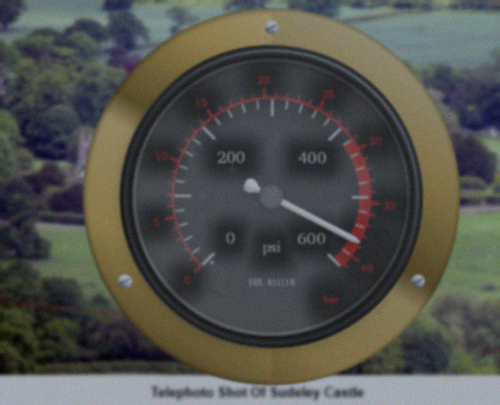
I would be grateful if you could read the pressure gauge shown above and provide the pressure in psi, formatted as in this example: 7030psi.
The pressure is 560psi
